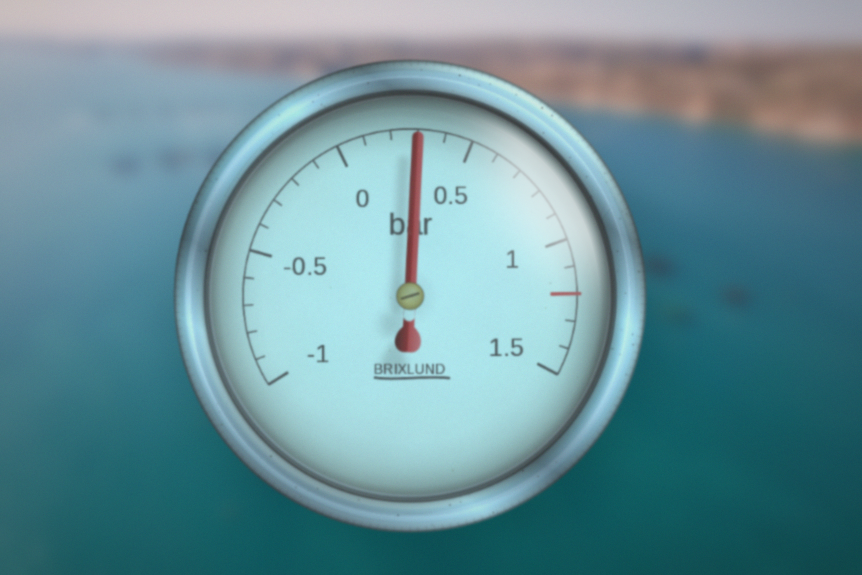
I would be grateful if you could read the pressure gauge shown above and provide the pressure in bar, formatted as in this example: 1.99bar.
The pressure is 0.3bar
